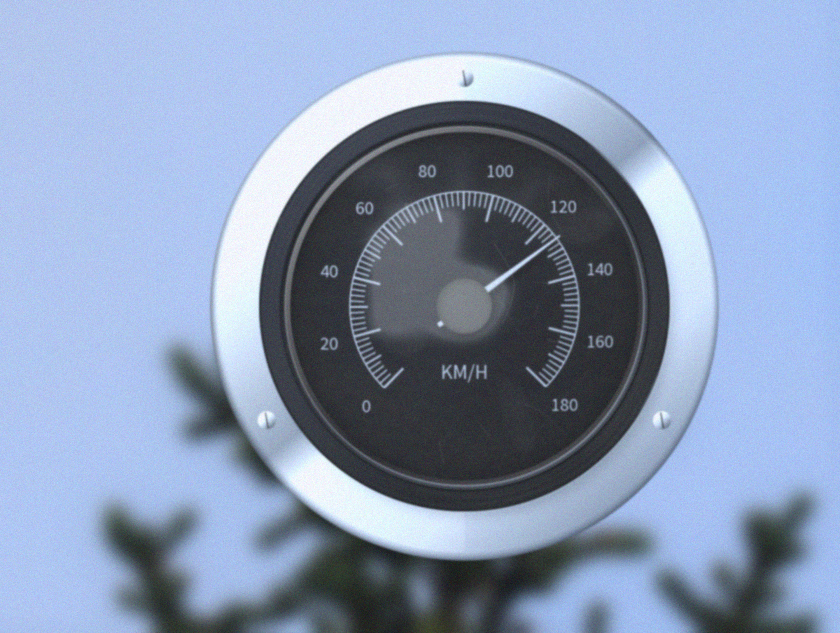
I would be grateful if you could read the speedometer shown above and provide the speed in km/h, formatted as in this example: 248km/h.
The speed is 126km/h
